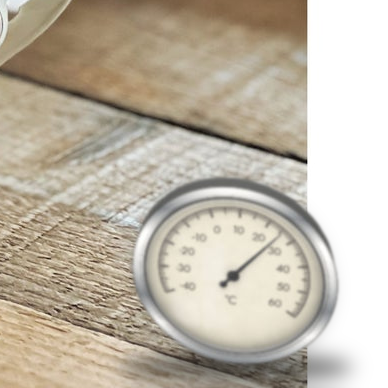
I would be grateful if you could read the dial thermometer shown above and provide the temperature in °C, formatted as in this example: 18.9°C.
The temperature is 25°C
